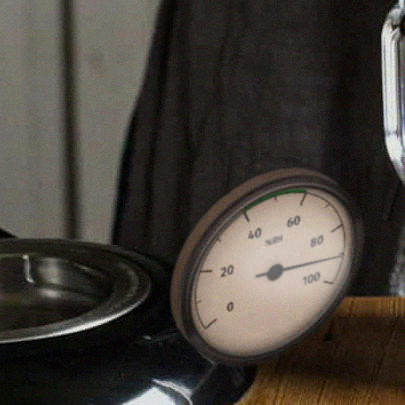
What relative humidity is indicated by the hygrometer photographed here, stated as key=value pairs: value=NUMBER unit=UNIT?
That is value=90 unit=%
